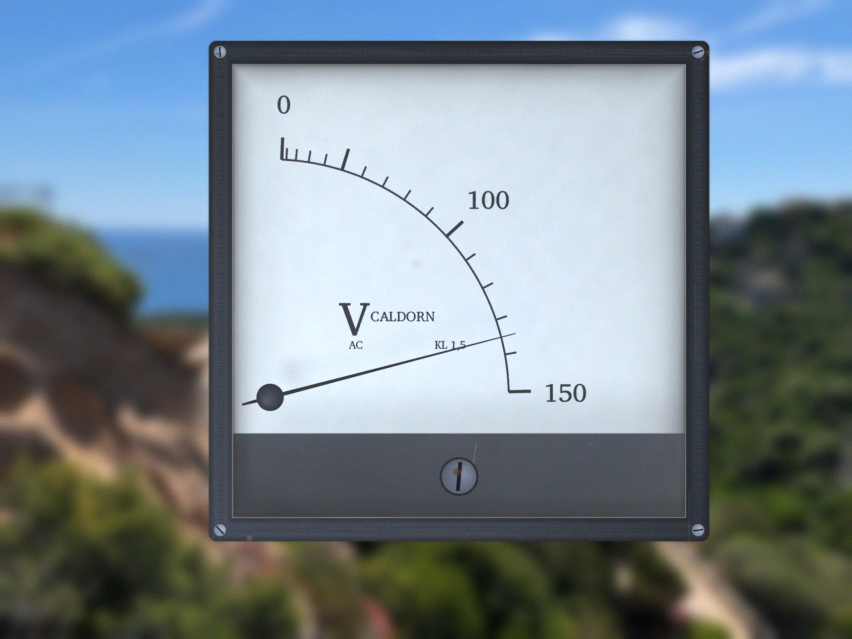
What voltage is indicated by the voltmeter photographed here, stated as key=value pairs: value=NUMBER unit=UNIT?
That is value=135 unit=V
